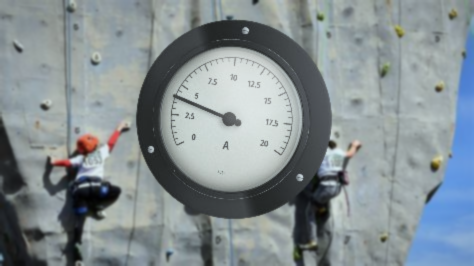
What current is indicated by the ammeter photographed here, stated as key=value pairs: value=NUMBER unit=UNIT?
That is value=4 unit=A
